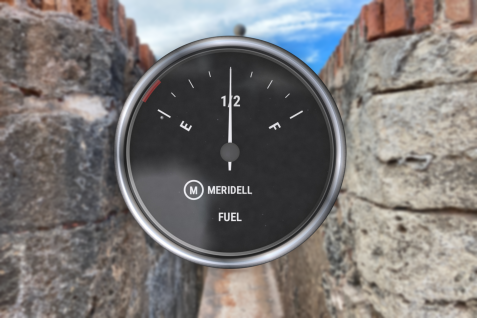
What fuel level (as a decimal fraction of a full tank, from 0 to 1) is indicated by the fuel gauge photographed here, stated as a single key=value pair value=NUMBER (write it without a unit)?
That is value=0.5
